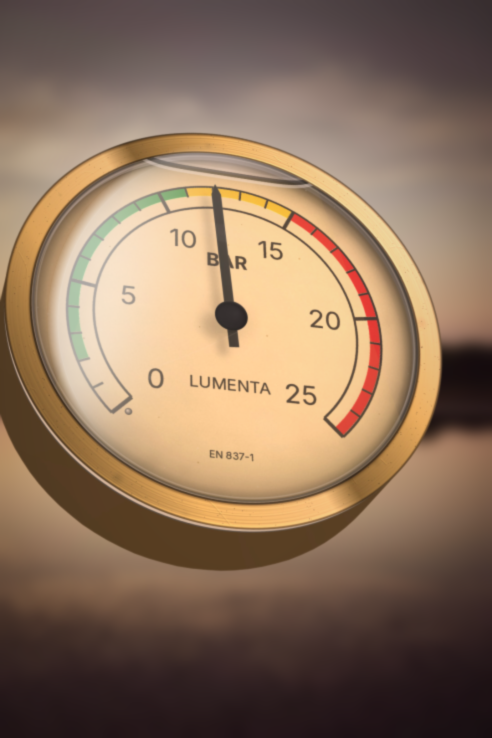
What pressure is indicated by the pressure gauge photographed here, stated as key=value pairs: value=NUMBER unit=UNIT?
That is value=12 unit=bar
